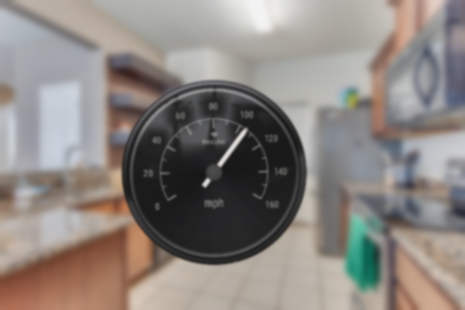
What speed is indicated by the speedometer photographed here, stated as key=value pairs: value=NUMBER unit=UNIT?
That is value=105 unit=mph
